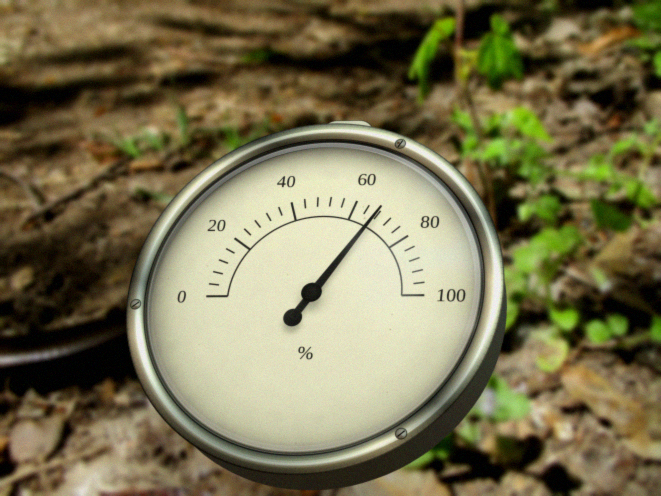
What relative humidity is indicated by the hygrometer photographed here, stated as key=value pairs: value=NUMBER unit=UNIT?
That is value=68 unit=%
